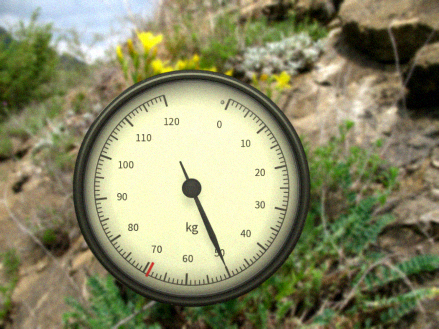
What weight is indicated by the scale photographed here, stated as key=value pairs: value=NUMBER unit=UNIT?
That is value=50 unit=kg
